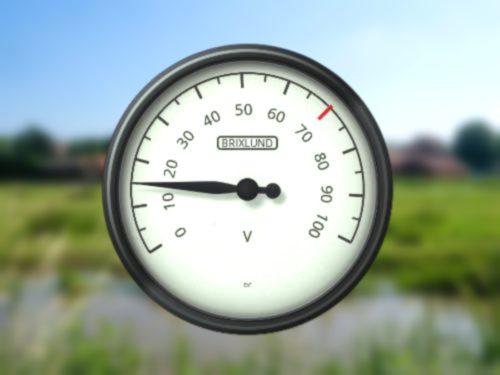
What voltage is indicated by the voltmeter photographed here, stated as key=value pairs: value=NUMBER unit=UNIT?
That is value=15 unit=V
